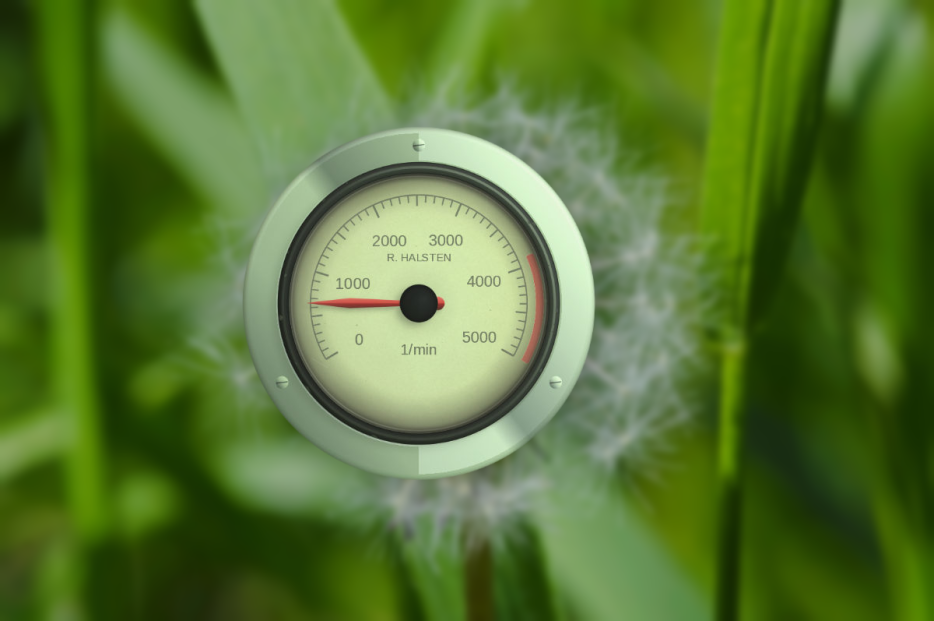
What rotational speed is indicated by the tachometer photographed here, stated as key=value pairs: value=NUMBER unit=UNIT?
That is value=650 unit=rpm
